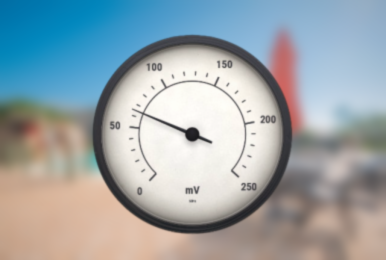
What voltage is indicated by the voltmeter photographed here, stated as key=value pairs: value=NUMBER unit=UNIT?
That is value=65 unit=mV
